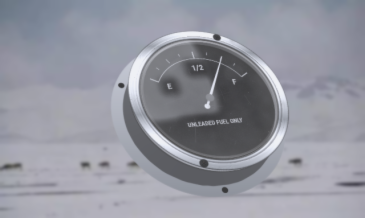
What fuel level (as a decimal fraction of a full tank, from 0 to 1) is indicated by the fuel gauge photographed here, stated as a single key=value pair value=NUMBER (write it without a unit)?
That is value=0.75
